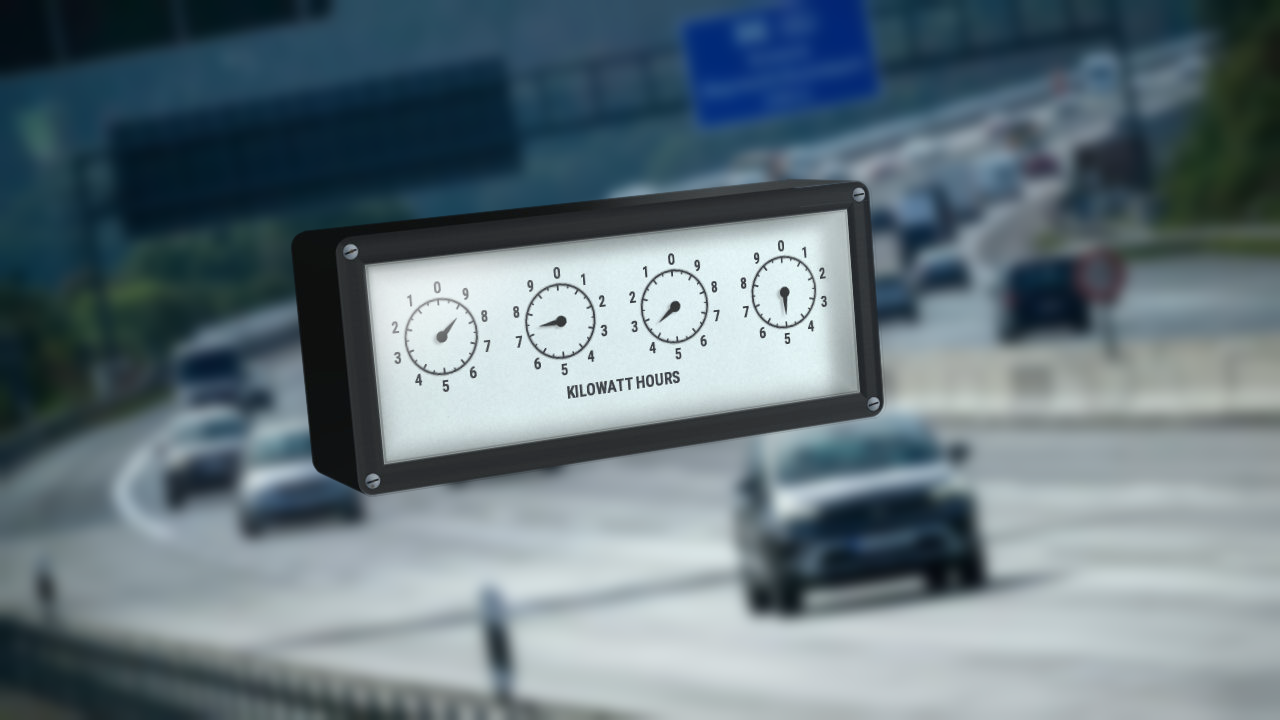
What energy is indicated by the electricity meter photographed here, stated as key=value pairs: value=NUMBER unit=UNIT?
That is value=8735 unit=kWh
